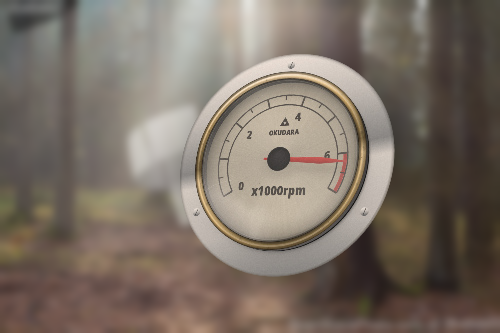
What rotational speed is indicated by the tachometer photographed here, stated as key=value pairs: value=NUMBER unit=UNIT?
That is value=6250 unit=rpm
